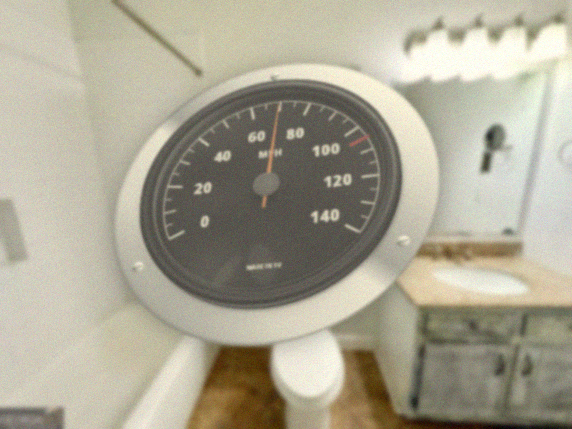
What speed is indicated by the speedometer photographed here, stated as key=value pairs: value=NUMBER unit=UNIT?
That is value=70 unit=mph
